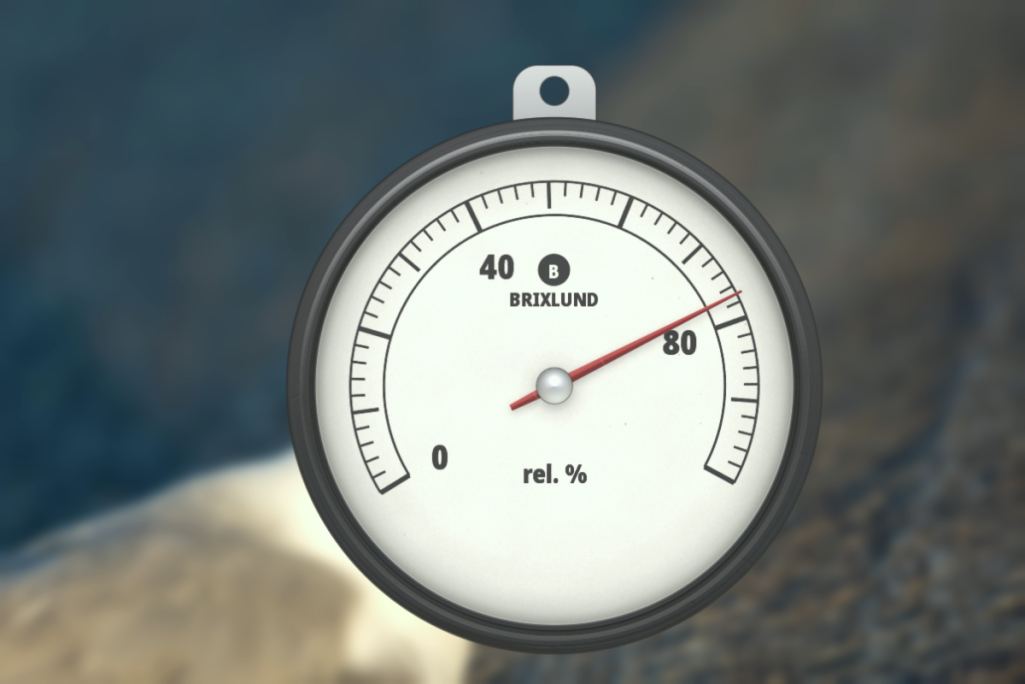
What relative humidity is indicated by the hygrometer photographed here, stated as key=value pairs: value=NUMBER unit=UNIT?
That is value=77 unit=%
